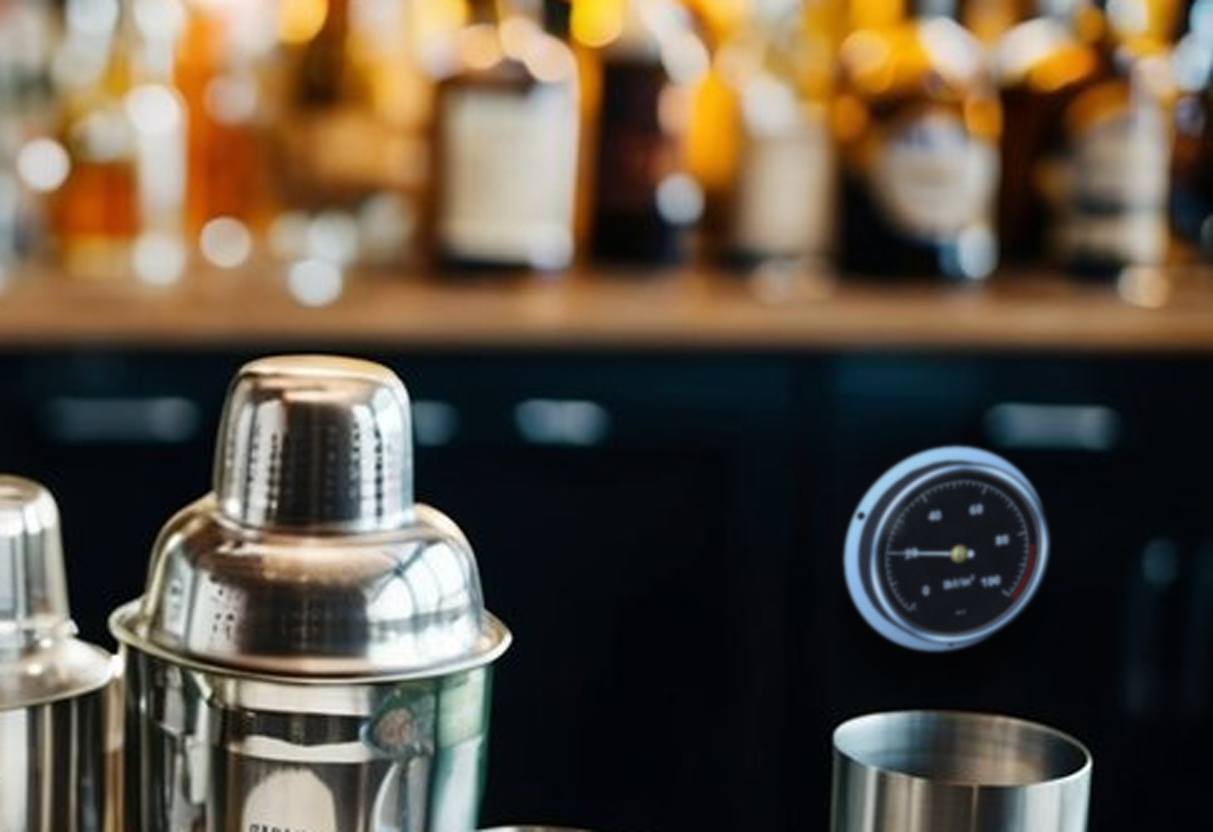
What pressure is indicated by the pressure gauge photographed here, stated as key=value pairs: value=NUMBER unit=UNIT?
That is value=20 unit=psi
